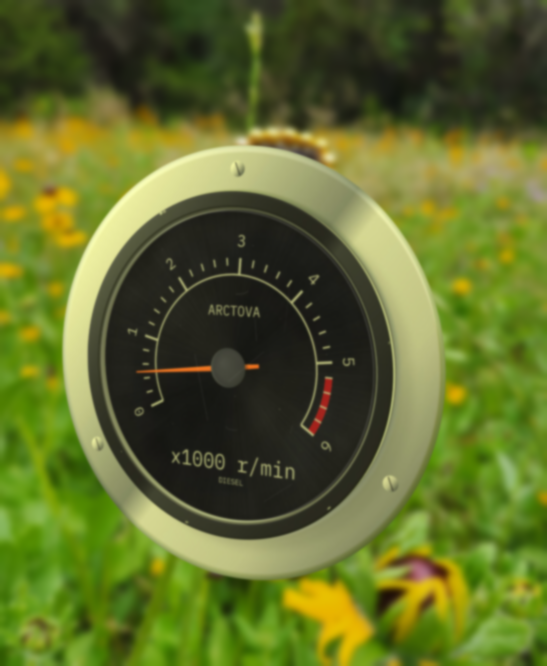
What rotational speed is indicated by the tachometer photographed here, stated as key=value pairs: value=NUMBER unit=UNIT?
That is value=500 unit=rpm
